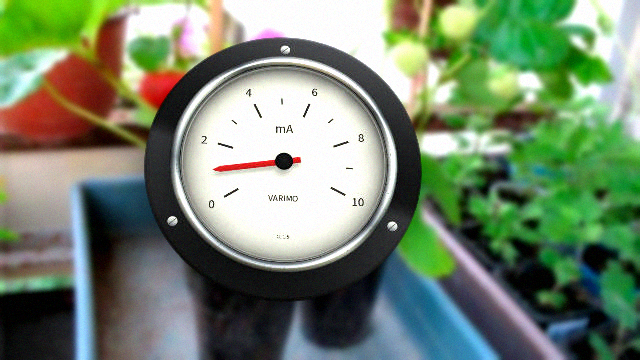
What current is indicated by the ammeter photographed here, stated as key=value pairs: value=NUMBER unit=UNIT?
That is value=1 unit=mA
